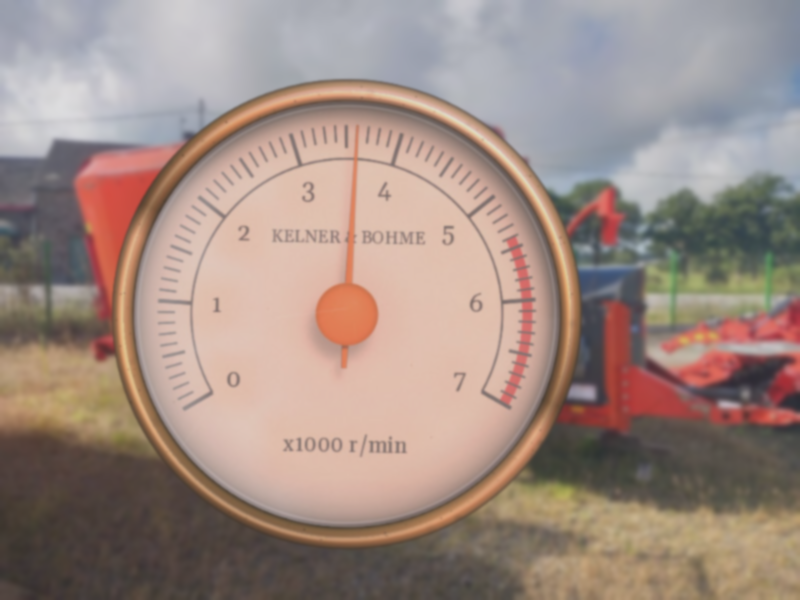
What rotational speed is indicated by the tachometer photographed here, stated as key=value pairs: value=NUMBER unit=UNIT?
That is value=3600 unit=rpm
